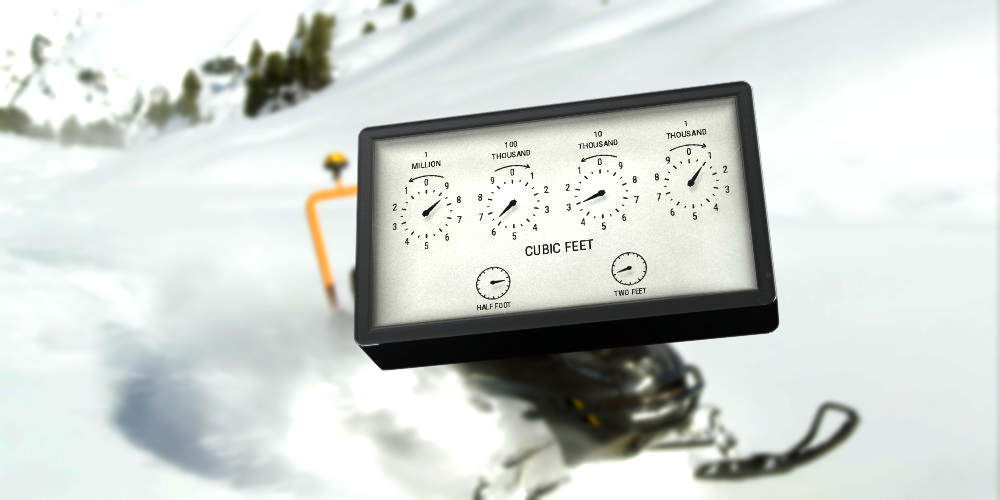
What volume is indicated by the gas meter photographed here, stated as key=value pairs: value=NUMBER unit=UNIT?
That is value=863100 unit=ft³
